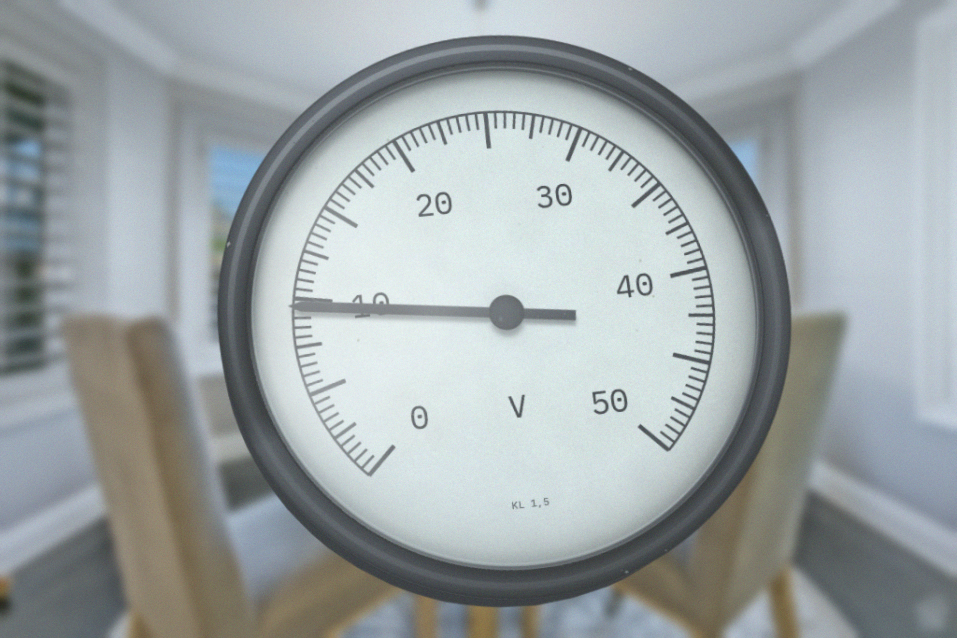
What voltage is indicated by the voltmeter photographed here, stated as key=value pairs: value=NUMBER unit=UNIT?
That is value=9.5 unit=V
